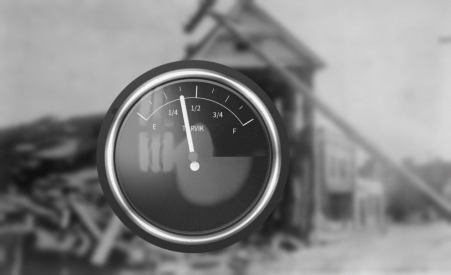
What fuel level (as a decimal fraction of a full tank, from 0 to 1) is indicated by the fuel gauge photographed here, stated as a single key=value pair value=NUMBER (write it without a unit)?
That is value=0.375
